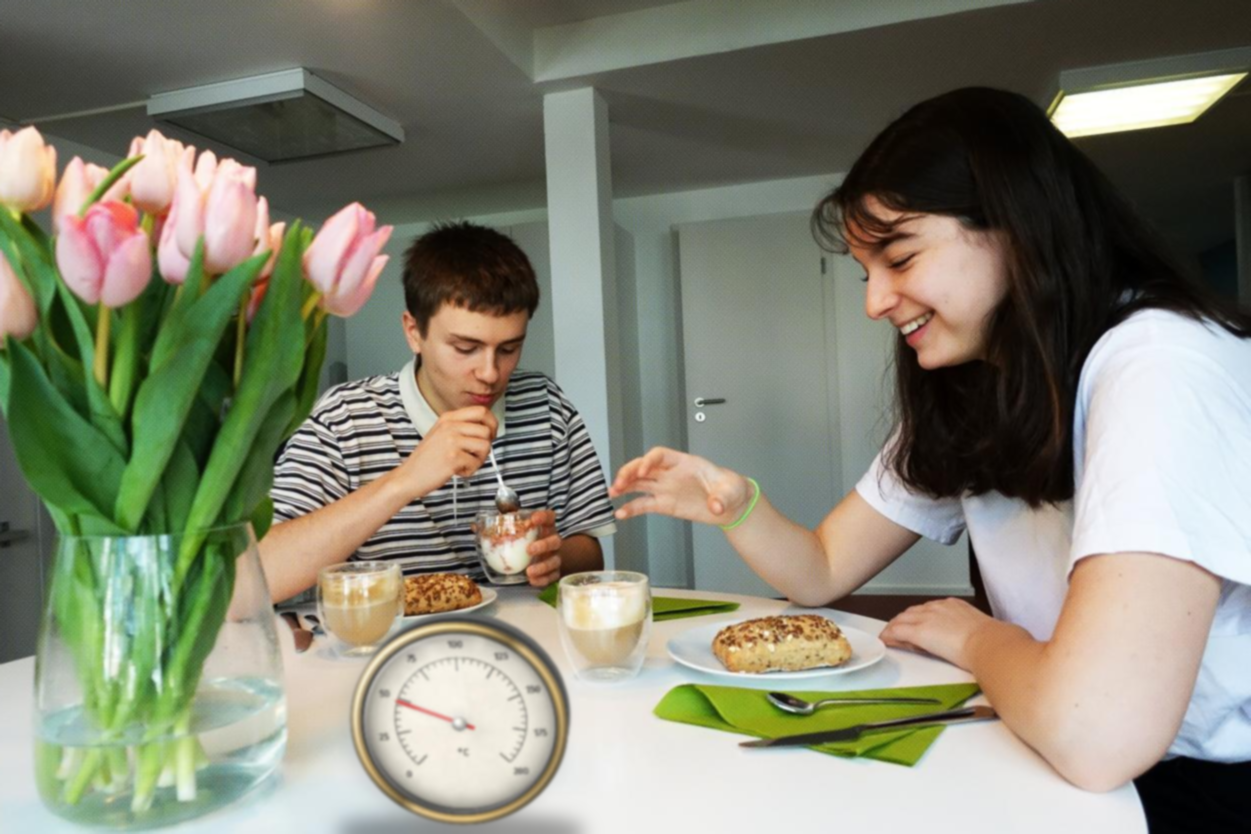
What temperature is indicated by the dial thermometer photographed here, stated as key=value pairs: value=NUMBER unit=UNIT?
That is value=50 unit=°C
